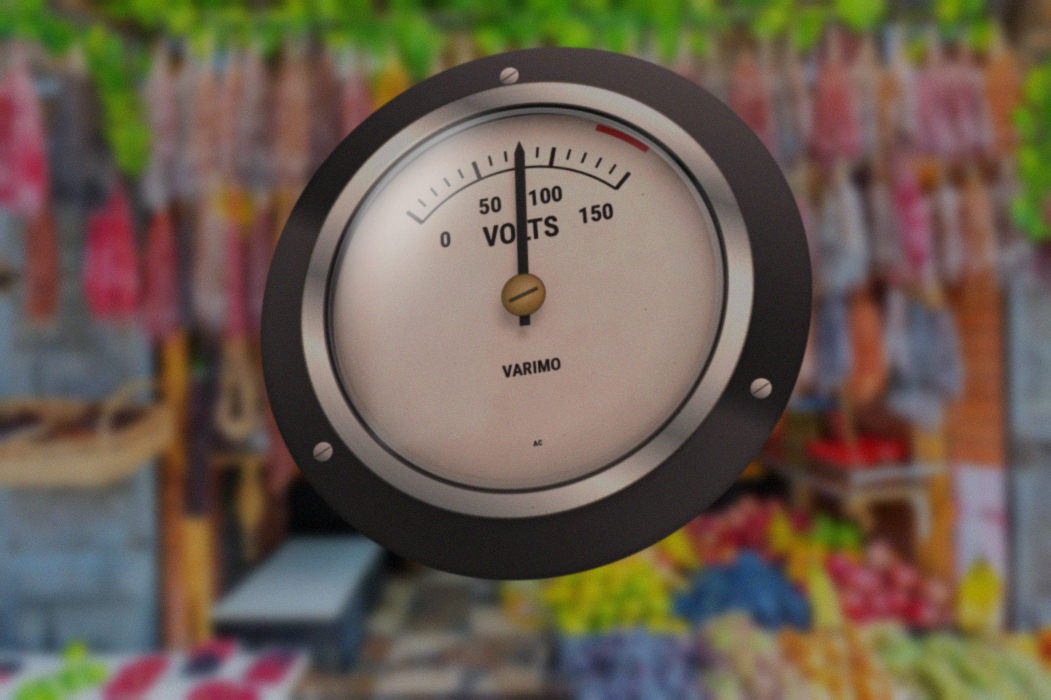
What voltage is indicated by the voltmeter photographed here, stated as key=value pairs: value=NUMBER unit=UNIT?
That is value=80 unit=V
